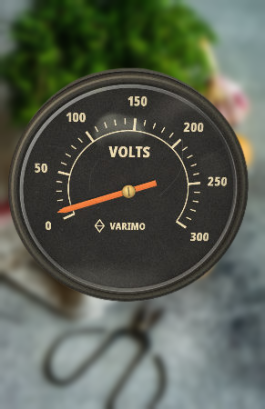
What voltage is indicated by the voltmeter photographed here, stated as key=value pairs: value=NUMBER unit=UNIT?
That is value=10 unit=V
